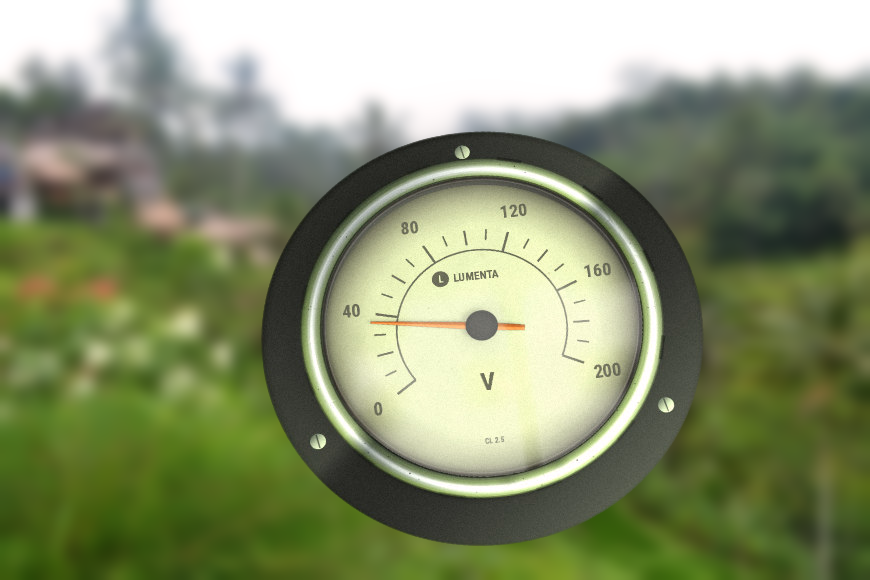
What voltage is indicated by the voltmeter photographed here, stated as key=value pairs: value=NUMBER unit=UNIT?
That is value=35 unit=V
